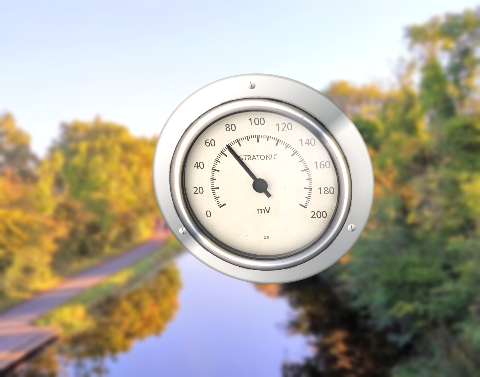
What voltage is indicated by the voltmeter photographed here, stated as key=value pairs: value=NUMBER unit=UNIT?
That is value=70 unit=mV
